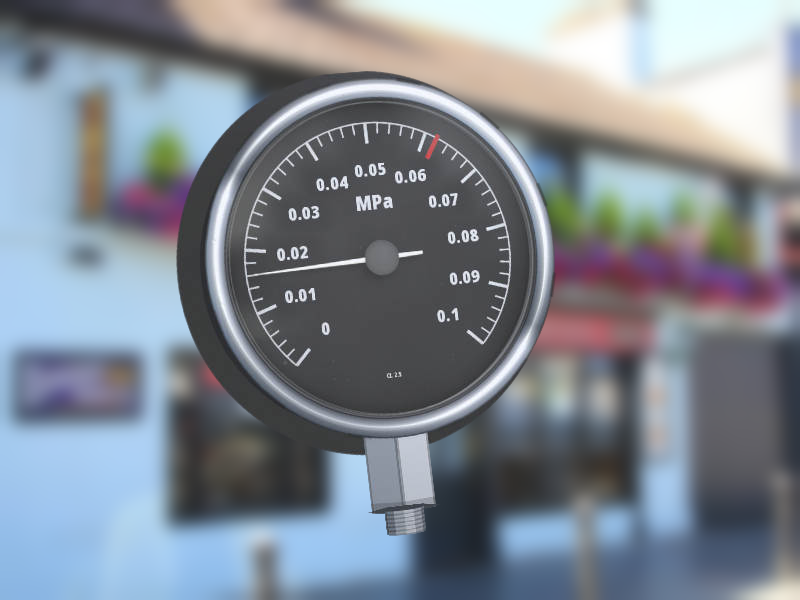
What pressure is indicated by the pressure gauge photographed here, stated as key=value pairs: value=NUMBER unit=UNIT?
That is value=0.016 unit=MPa
